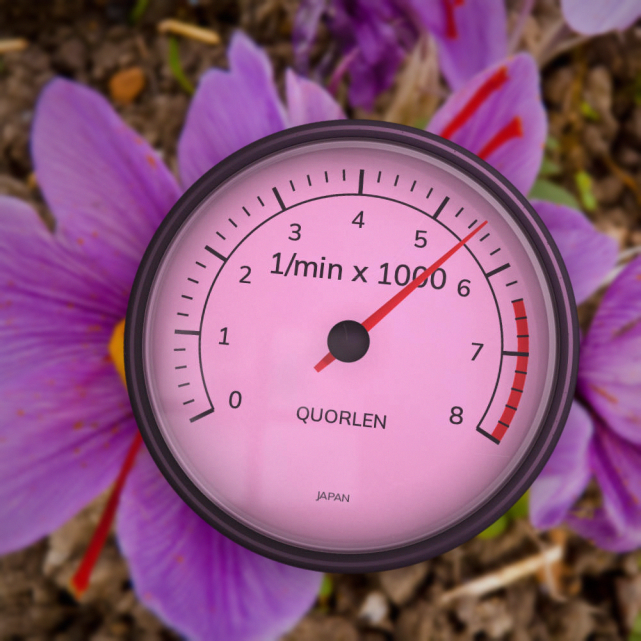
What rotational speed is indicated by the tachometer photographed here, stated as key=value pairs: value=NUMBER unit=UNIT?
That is value=5500 unit=rpm
